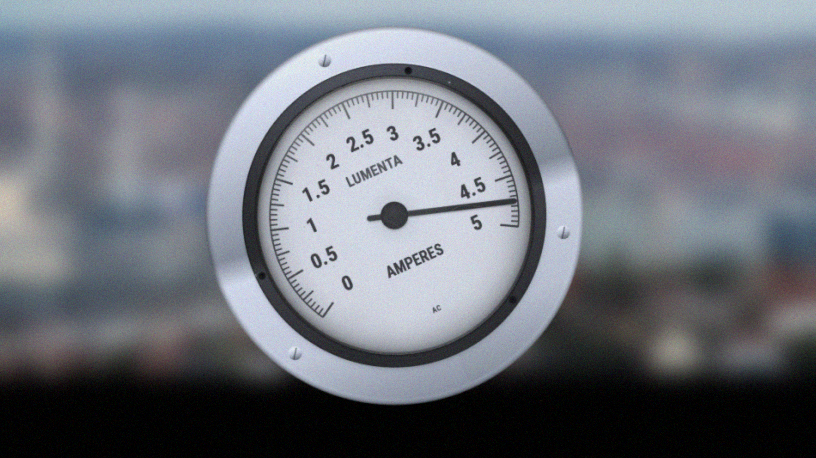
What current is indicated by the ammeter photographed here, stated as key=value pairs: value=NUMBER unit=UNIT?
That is value=4.75 unit=A
